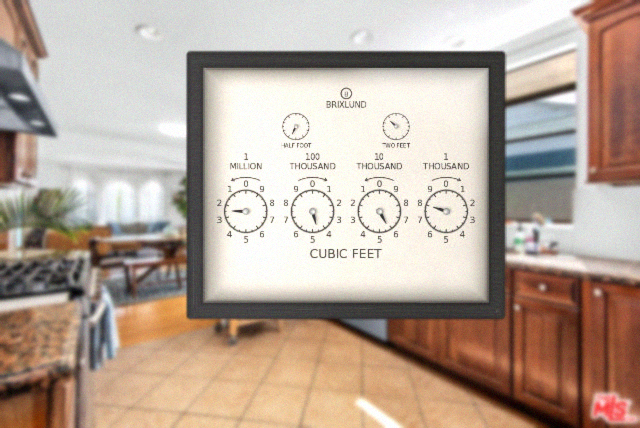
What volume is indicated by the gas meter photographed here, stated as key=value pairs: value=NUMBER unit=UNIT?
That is value=245800 unit=ft³
